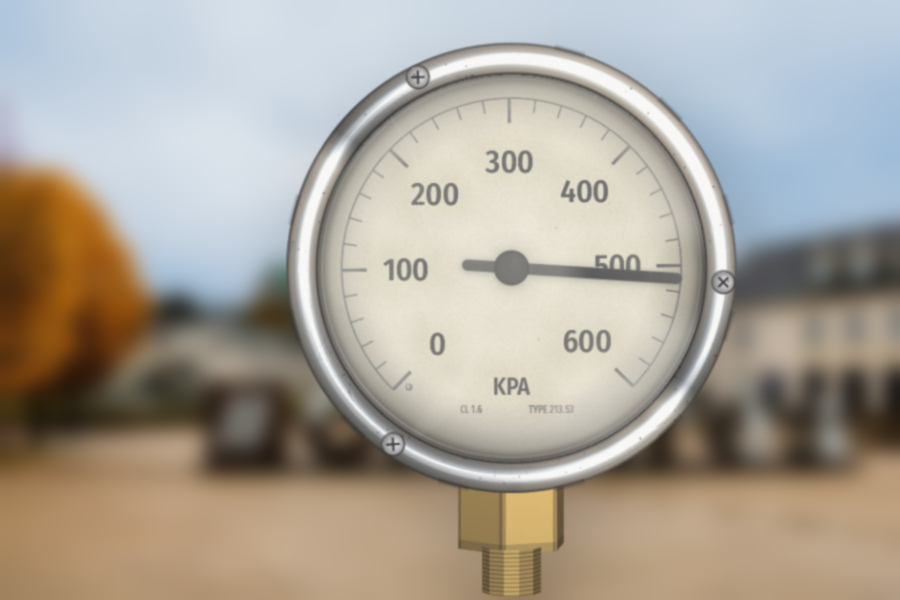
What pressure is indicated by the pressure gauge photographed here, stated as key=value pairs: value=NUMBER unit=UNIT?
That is value=510 unit=kPa
